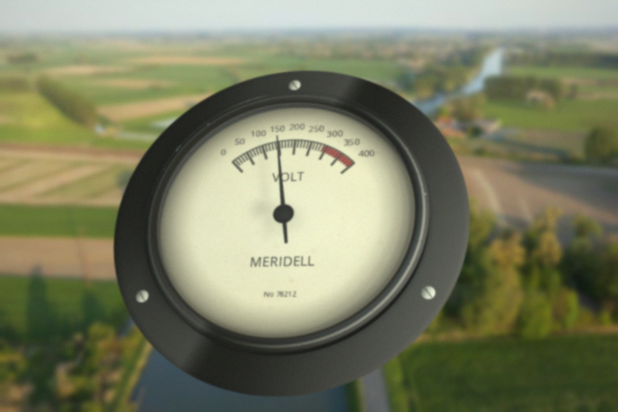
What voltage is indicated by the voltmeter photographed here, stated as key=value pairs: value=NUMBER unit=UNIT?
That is value=150 unit=V
